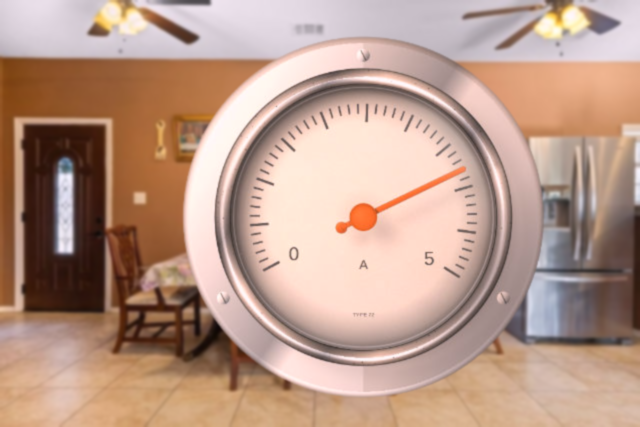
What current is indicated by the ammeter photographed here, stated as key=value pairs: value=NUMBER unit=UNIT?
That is value=3.8 unit=A
